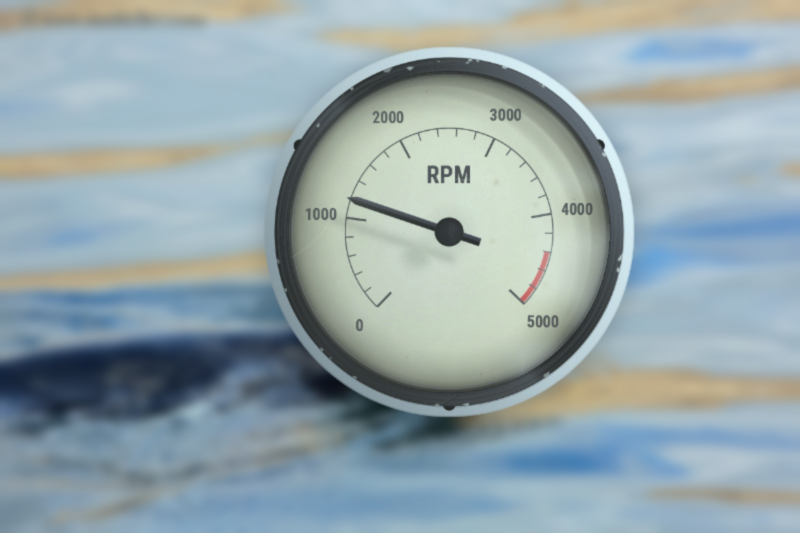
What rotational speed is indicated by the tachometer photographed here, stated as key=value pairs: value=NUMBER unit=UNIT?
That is value=1200 unit=rpm
